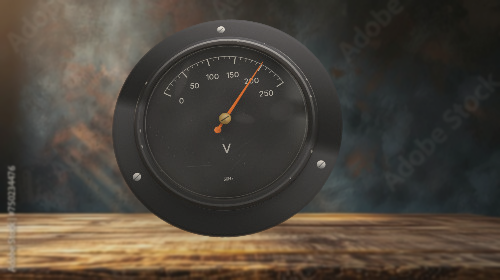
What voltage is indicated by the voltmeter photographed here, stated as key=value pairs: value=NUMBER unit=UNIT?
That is value=200 unit=V
